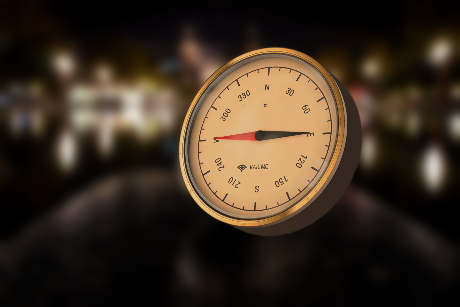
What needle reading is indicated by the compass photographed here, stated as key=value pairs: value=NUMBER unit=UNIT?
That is value=270 unit=°
